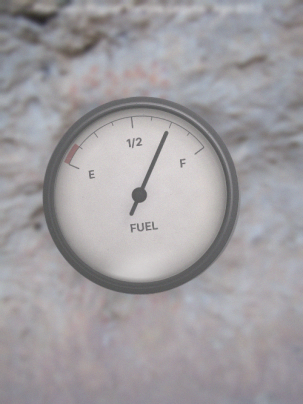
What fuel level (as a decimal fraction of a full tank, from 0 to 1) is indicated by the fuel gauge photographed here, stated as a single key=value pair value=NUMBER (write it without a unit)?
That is value=0.75
